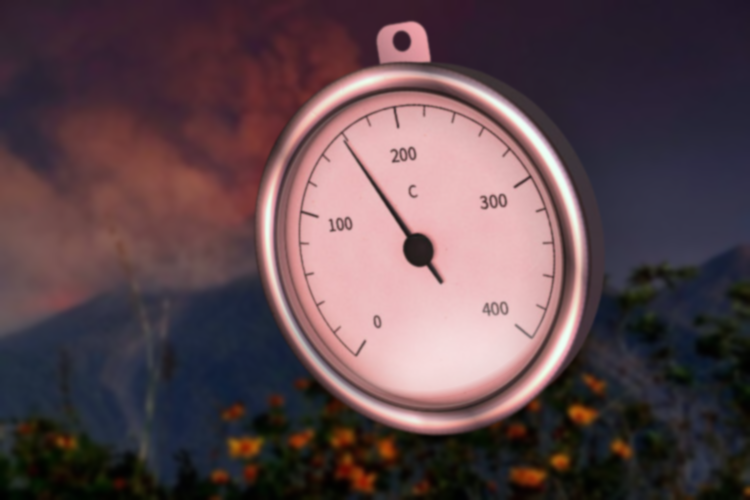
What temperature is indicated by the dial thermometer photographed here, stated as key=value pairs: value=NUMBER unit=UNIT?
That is value=160 unit=°C
